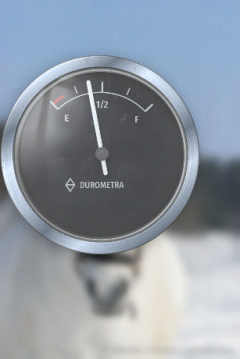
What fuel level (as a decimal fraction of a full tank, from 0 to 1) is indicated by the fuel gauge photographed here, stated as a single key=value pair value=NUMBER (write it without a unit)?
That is value=0.375
